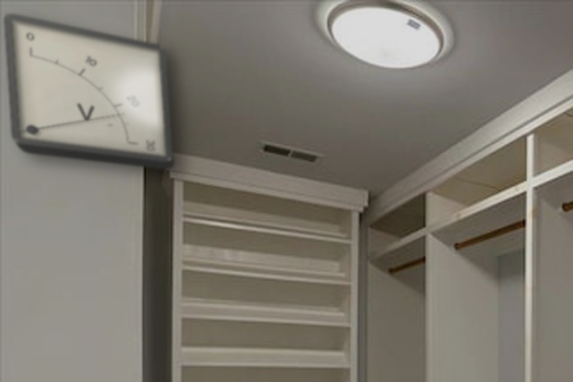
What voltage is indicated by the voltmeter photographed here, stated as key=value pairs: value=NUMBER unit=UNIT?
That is value=22.5 unit=V
